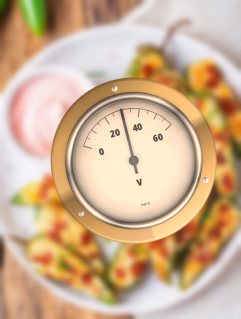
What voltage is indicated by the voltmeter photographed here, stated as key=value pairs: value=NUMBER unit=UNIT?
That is value=30 unit=V
